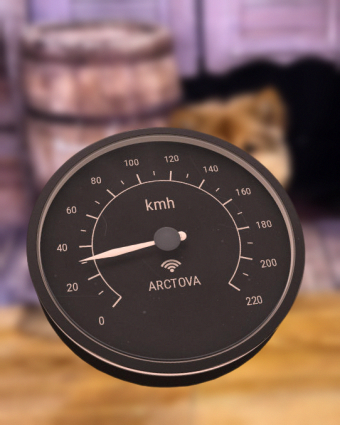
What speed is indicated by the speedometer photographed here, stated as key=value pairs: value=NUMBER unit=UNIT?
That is value=30 unit=km/h
